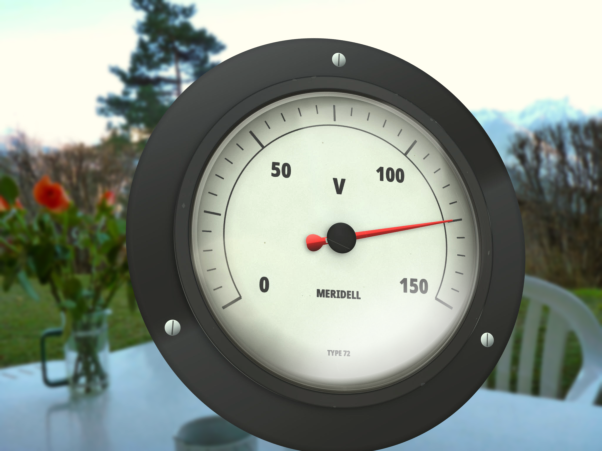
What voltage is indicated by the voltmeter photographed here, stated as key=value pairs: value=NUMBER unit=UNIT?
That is value=125 unit=V
